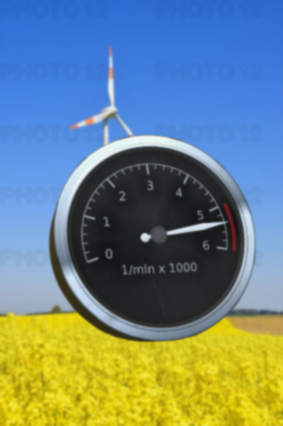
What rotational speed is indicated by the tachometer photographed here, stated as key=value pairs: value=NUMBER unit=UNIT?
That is value=5400 unit=rpm
